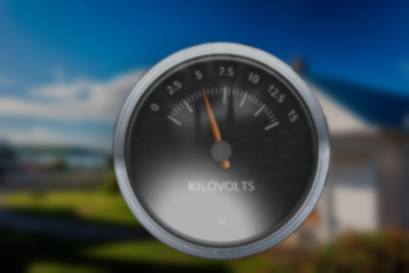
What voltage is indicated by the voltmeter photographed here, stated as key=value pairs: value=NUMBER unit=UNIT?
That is value=5 unit=kV
